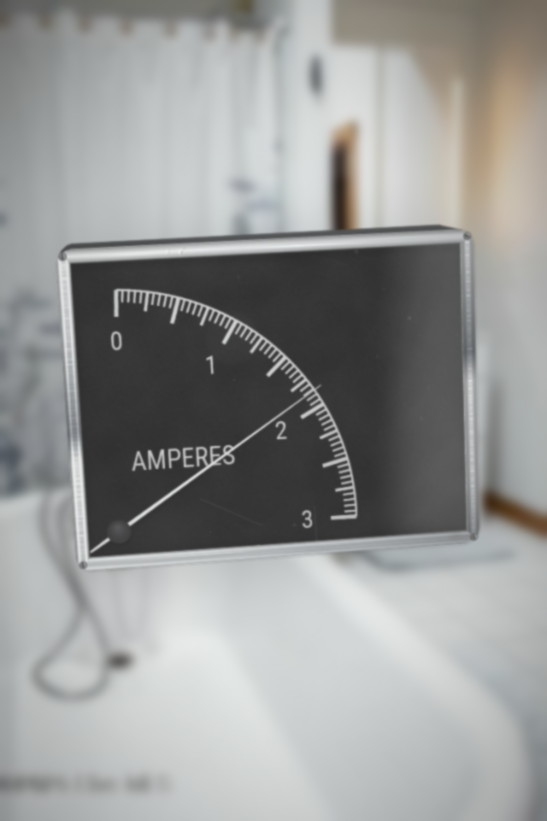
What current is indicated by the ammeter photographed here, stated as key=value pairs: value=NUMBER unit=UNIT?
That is value=1.85 unit=A
